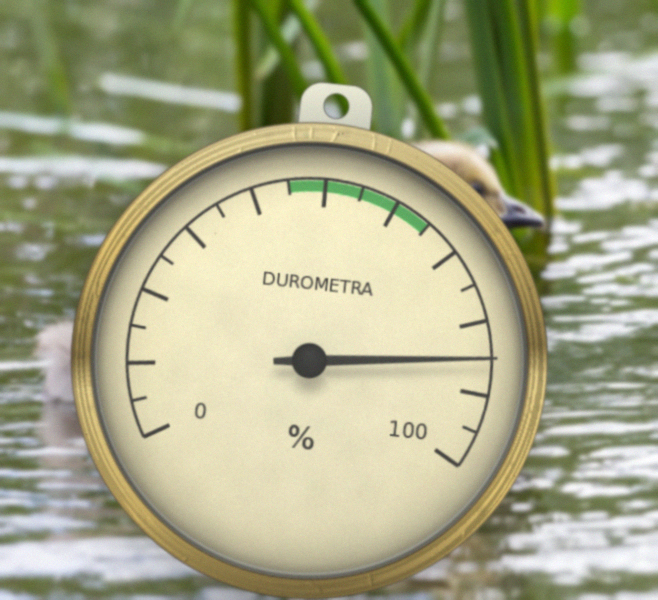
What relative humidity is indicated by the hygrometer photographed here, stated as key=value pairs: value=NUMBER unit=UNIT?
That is value=85 unit=%
